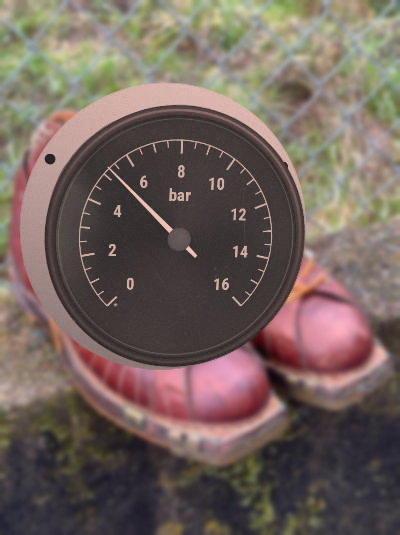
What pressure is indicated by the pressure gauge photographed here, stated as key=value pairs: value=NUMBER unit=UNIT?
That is value=5.25 unit=bar
